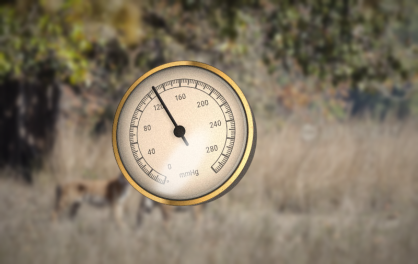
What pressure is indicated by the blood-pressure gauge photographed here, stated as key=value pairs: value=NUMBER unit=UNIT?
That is value=130 unit=mmHg
